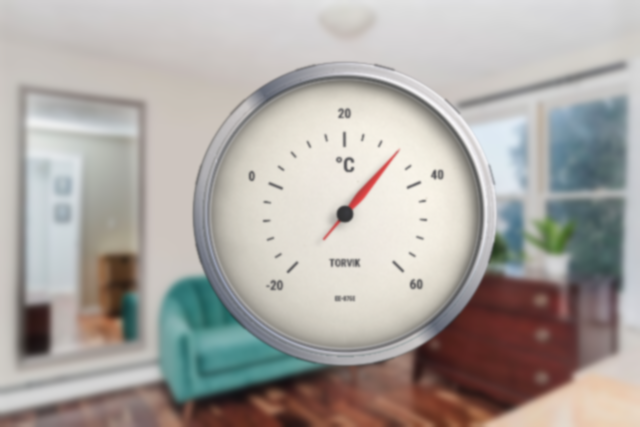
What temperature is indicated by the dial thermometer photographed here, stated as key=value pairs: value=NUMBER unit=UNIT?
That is value=32 unit=°C
